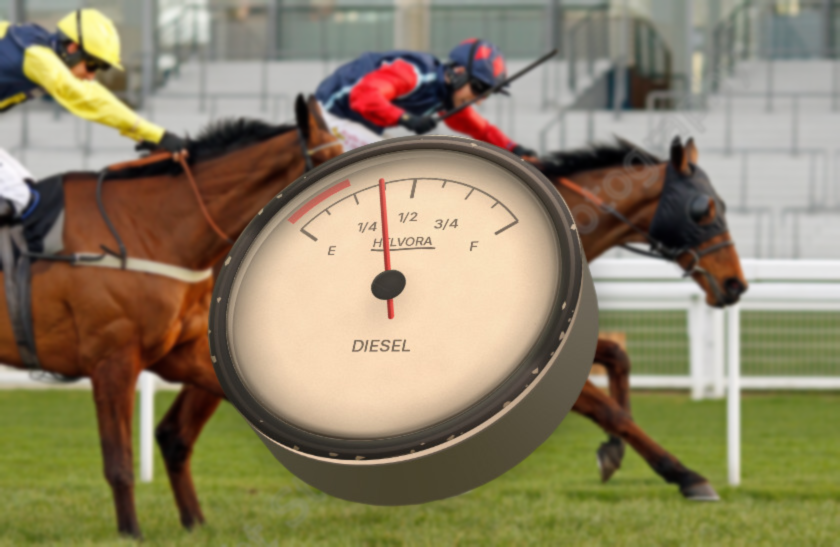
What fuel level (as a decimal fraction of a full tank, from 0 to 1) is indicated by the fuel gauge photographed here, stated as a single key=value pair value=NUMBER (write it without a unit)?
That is value=0.375
